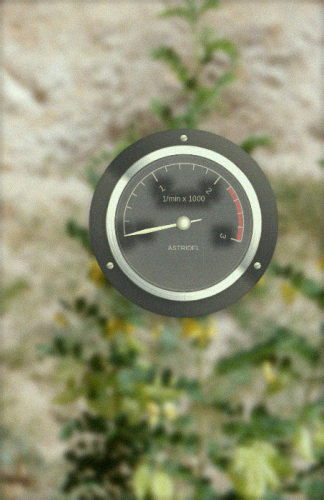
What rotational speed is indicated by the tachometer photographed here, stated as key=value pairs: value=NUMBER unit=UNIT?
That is value=0 unit=rpm
